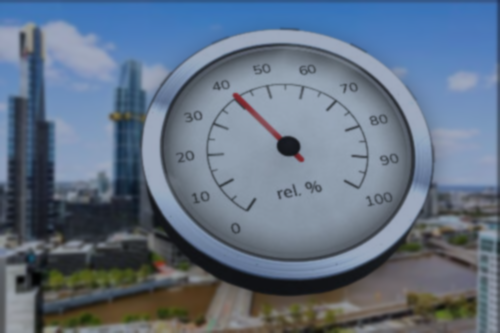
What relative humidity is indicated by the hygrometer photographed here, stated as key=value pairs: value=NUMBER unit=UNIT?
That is value=40 unit=%
